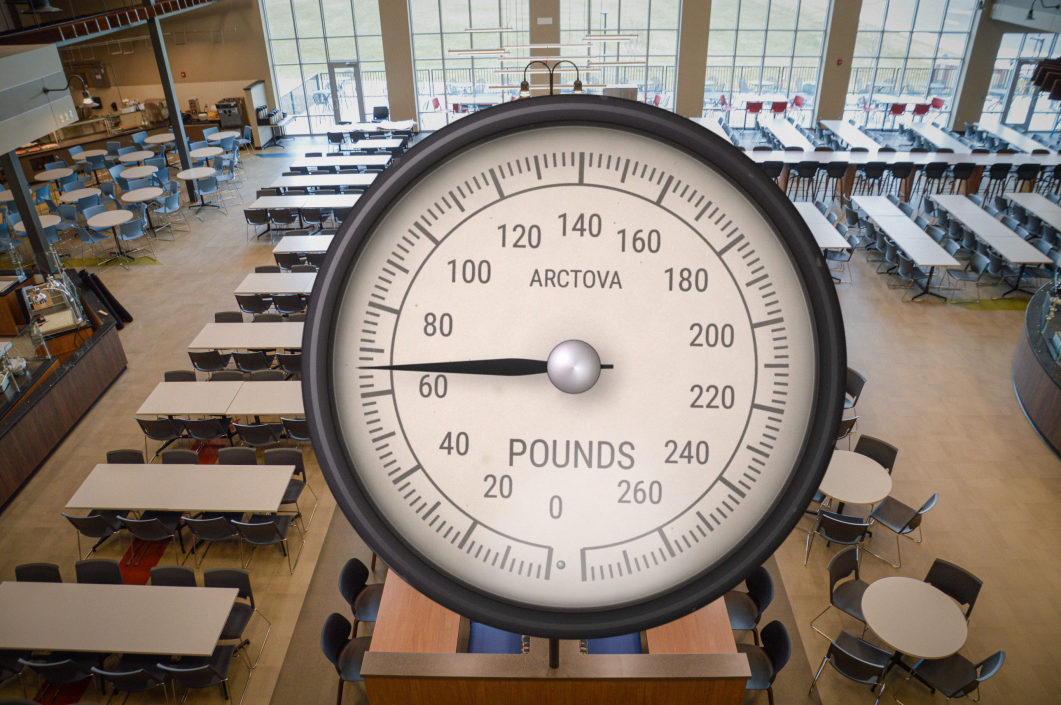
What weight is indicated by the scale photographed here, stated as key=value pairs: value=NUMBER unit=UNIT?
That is value=66 unit=lb
